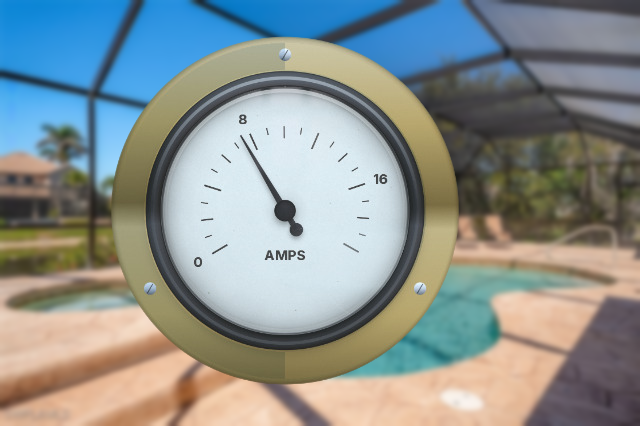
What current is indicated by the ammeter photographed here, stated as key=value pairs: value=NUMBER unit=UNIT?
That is value=7.5 unit=A
